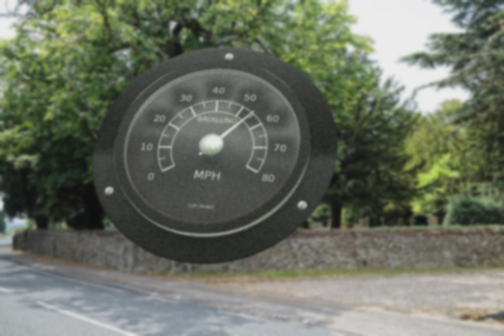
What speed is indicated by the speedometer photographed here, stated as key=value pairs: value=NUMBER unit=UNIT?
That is value=55 unit=mph
